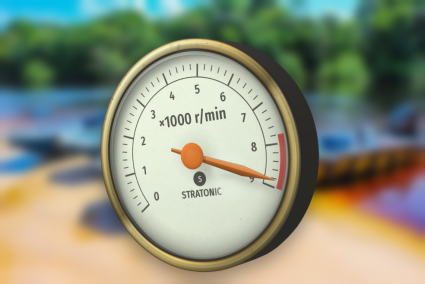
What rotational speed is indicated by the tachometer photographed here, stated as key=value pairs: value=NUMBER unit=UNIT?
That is value=8800 unit=rpm
